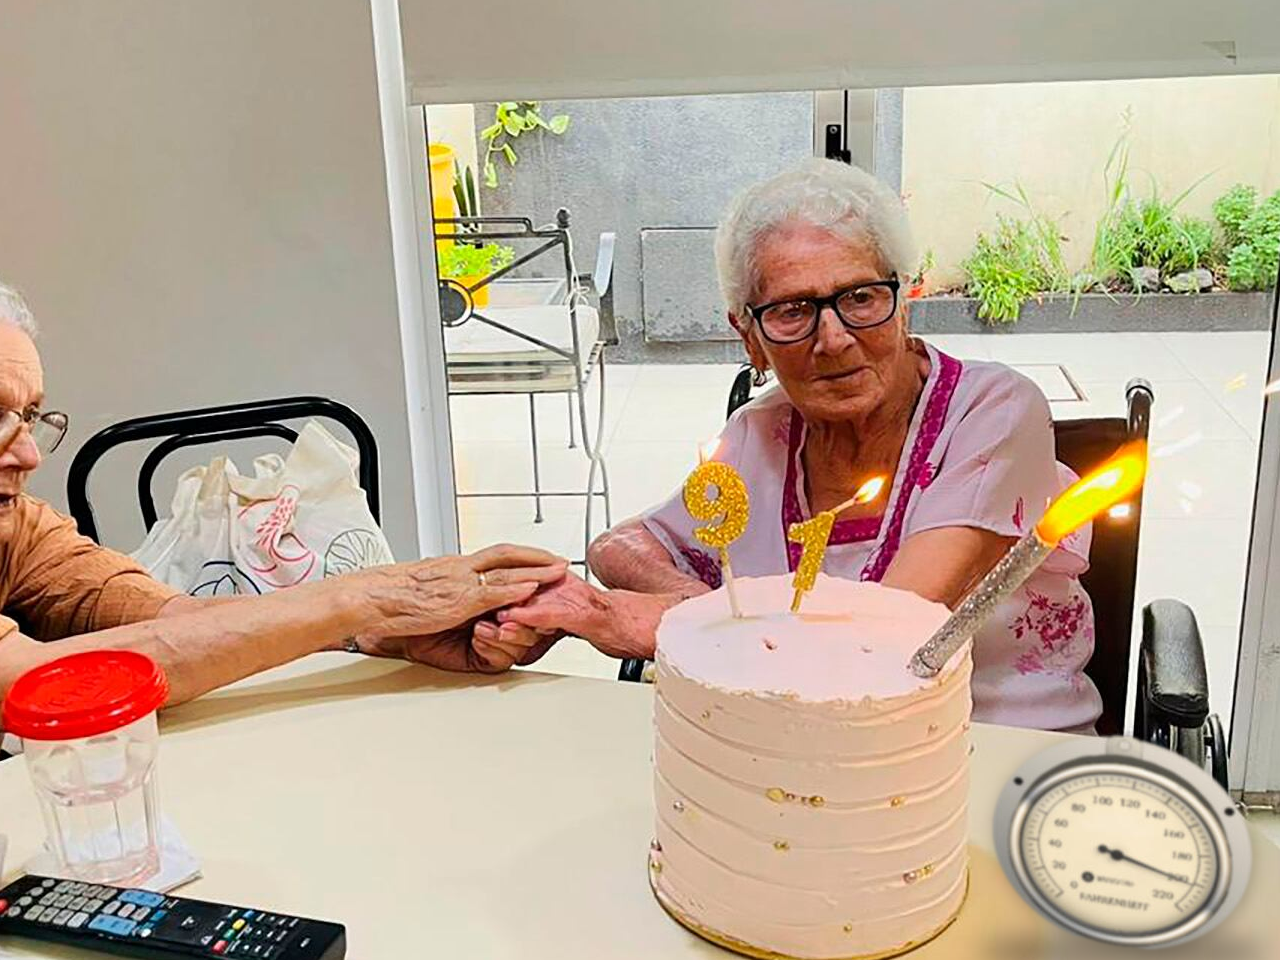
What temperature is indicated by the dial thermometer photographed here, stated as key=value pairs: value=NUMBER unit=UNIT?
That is value=200 unit=°F
